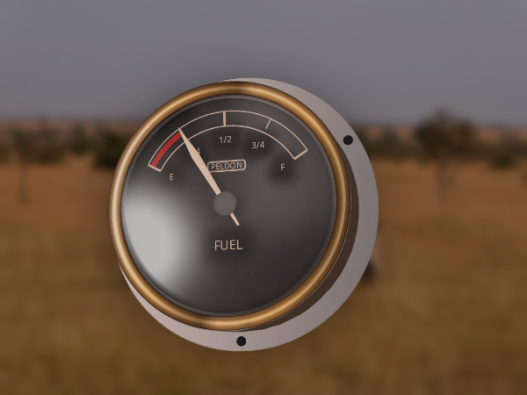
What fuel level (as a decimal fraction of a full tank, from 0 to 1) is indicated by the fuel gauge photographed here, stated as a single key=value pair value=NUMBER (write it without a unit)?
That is value=0.25
